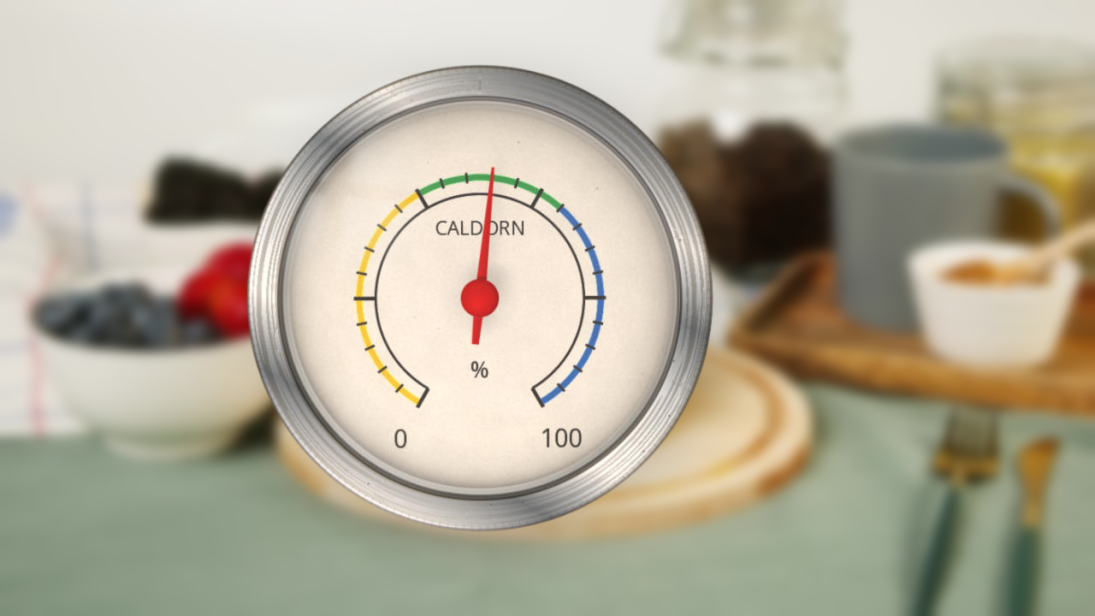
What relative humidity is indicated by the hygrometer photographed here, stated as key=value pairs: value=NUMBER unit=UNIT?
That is value=52 unit=%
